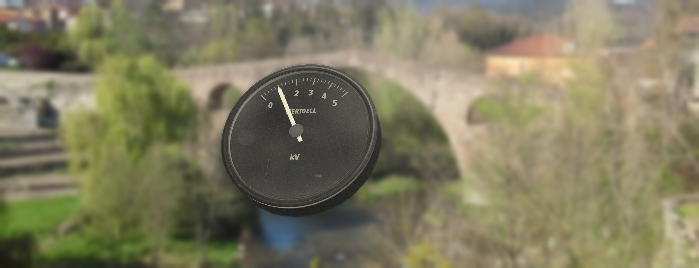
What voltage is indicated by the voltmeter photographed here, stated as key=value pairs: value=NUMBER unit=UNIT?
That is value=1 unit=kV
